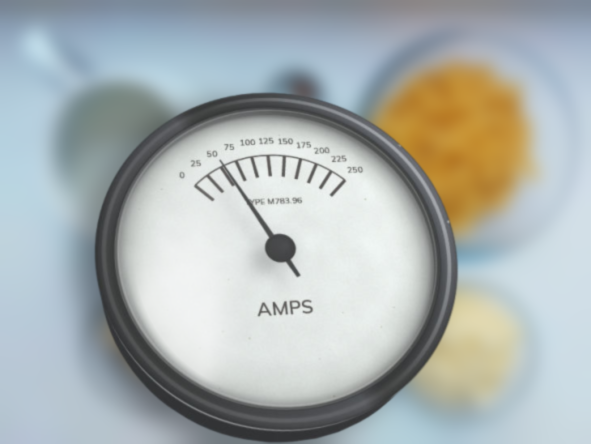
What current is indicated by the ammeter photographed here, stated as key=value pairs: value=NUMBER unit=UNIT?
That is value=50 unit=A
